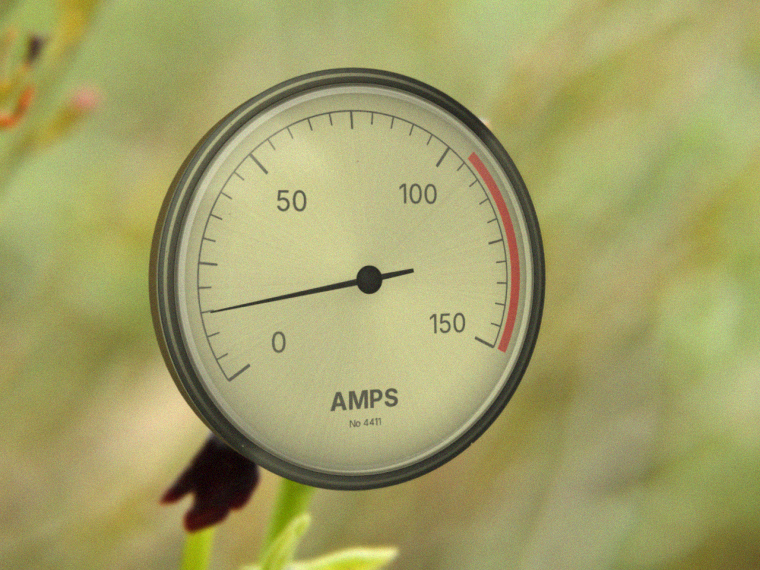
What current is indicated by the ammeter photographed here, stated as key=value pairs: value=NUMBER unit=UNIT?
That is value=15 unit=A
